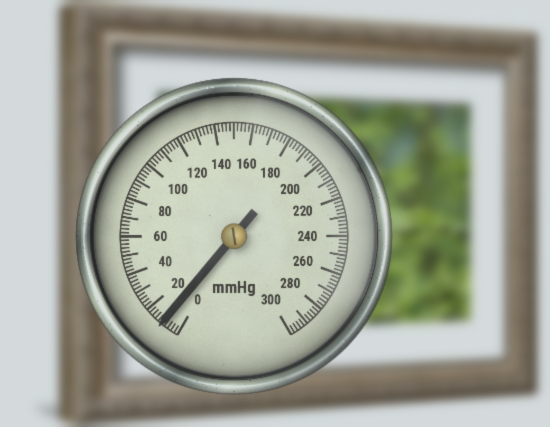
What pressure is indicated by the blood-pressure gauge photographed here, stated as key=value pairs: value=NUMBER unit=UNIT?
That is value=10 unit=mmHg
